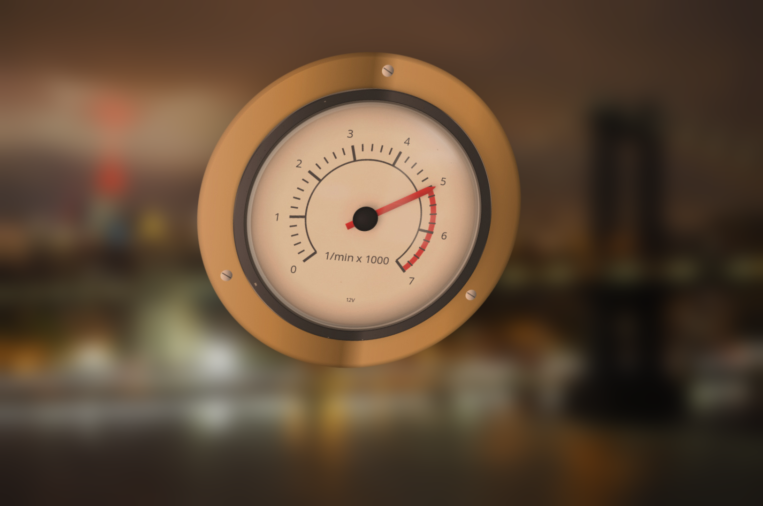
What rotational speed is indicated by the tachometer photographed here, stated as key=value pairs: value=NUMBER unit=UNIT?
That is value=5000 unit=rpm
